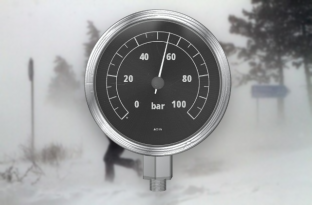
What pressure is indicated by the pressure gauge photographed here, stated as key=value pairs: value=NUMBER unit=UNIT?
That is value=55 unit=bar
